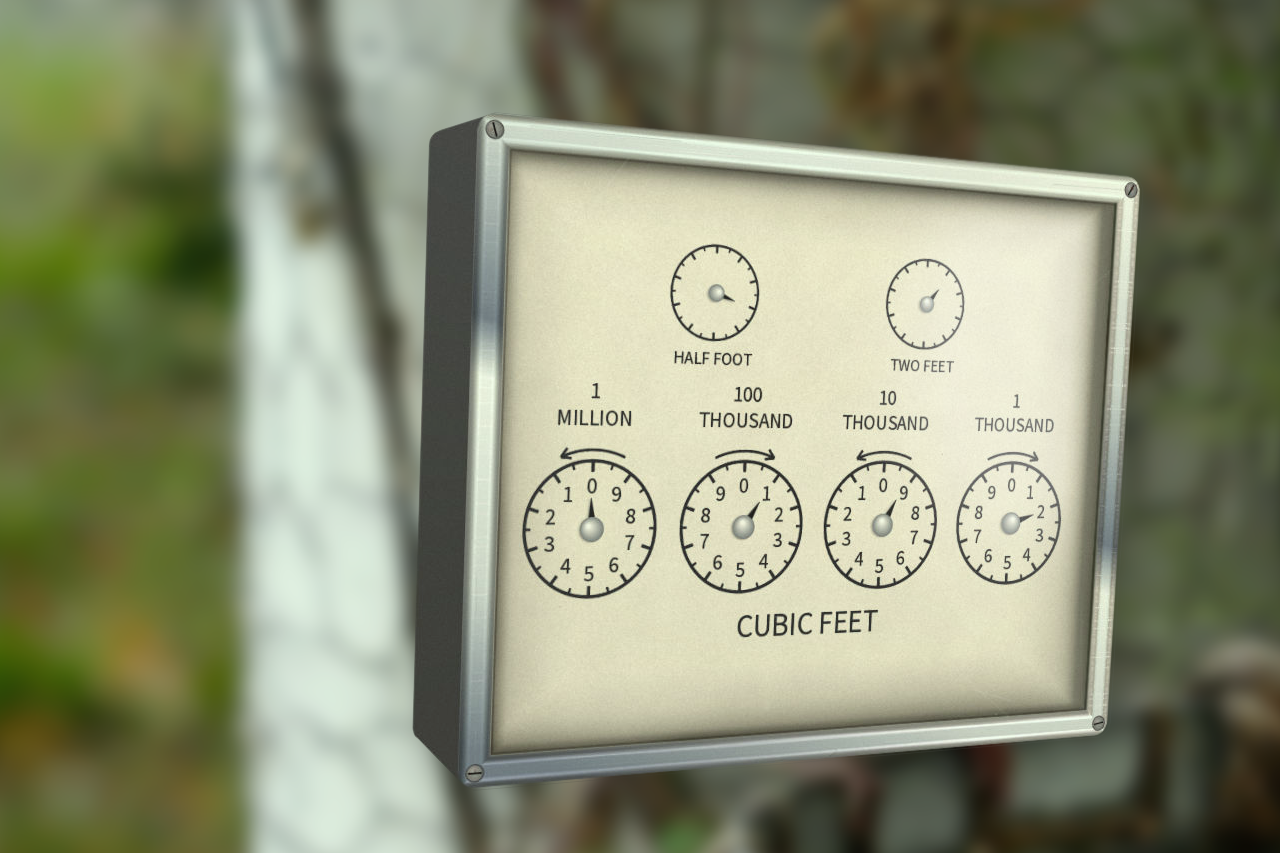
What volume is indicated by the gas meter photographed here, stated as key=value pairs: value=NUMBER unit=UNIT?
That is value=9200 unit=ft³
